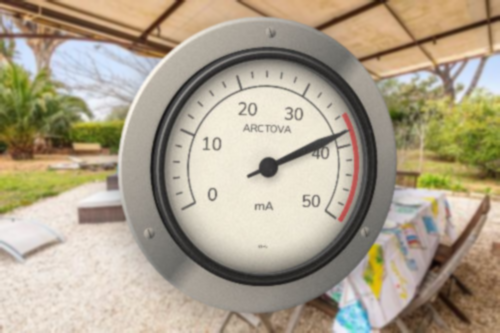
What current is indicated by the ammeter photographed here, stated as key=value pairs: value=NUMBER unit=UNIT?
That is value=38 unit=mA
